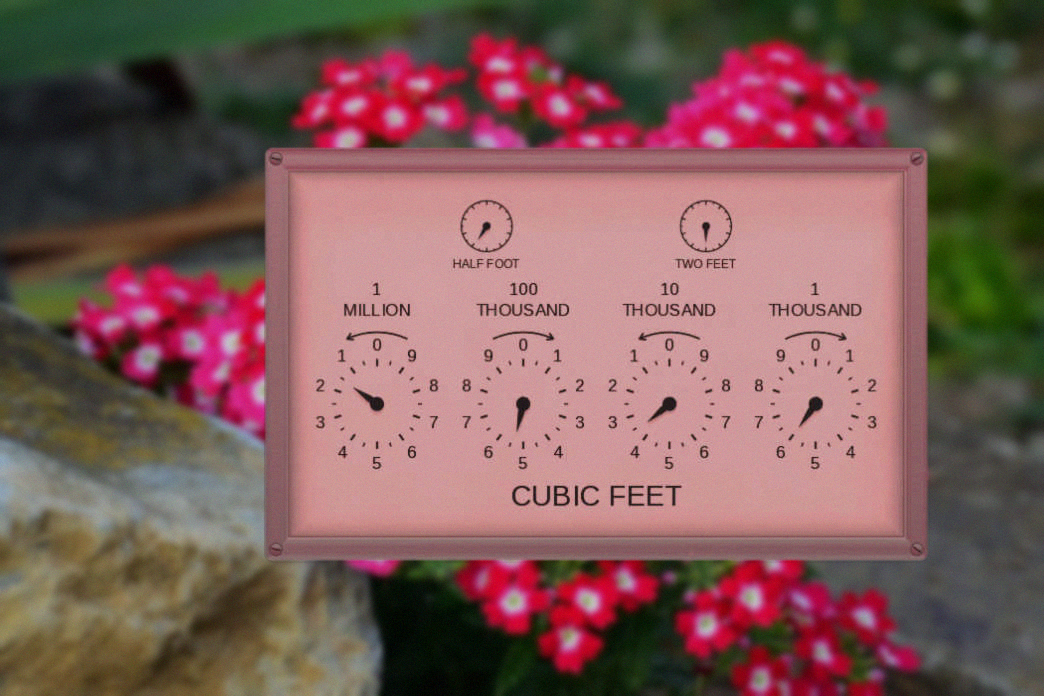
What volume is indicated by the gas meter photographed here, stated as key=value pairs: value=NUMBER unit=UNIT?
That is value=153600 unit=ft³
